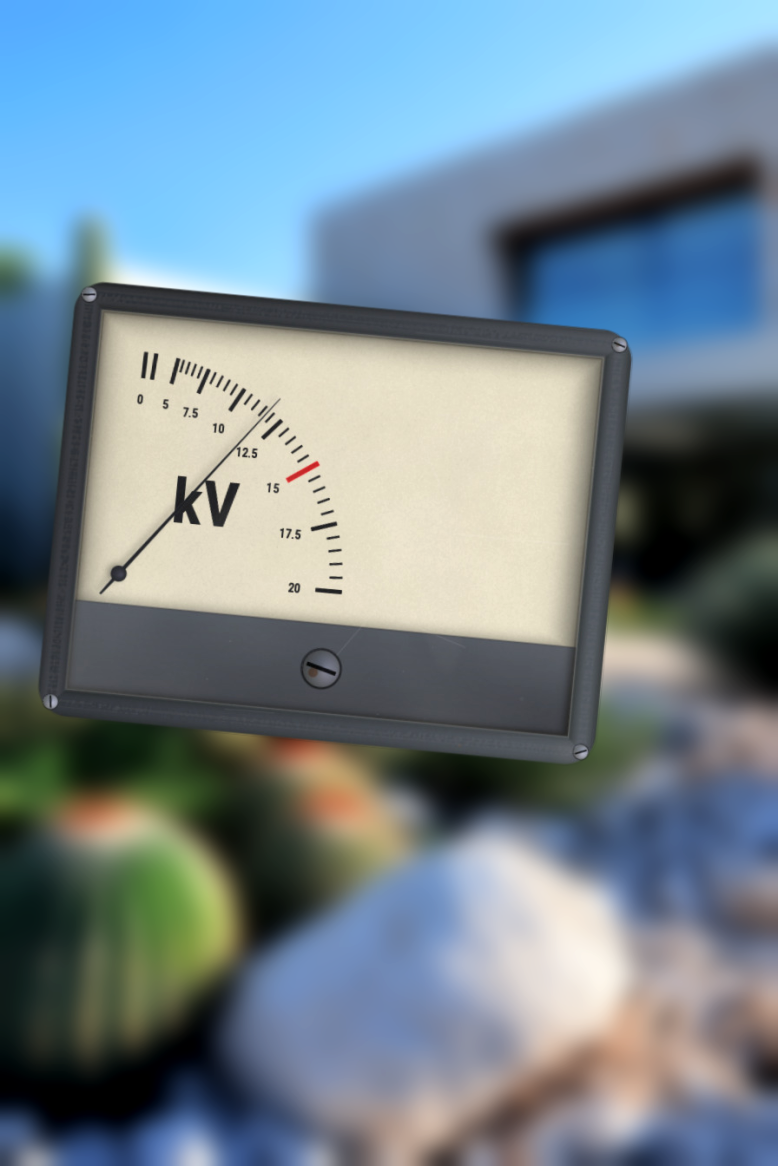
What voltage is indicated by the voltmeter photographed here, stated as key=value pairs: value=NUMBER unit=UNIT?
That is value=11.75 unit=kV
